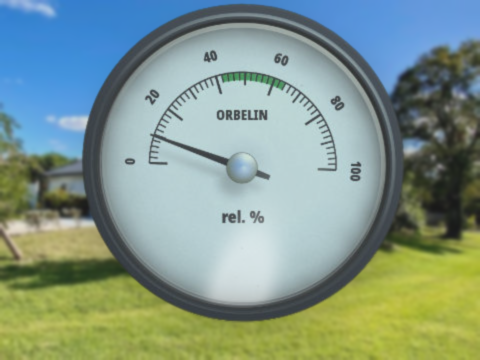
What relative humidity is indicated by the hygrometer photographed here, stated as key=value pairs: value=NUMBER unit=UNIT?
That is value=10 unit=%
